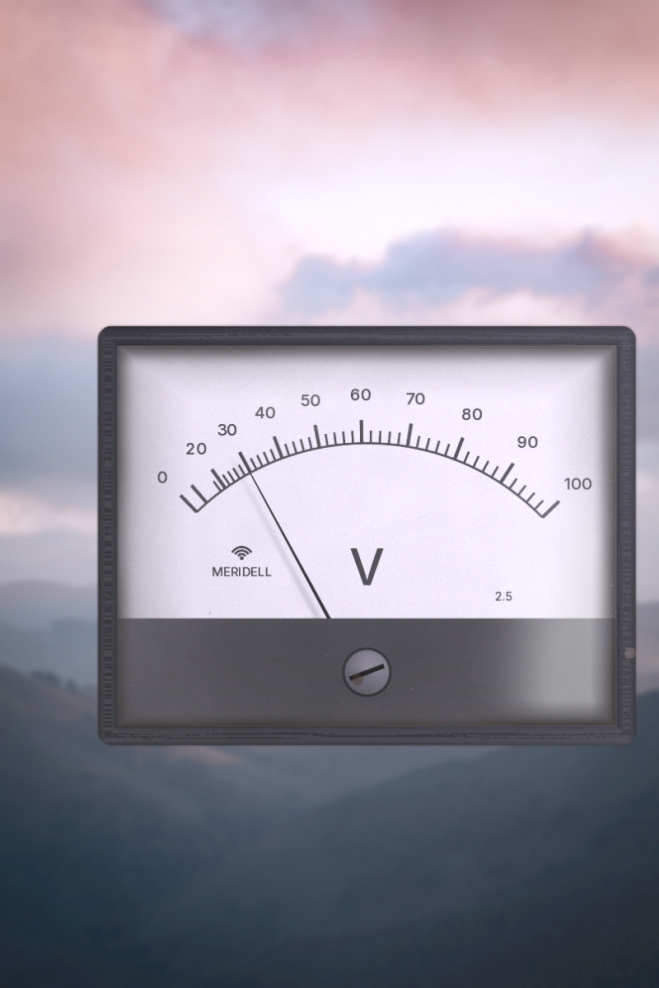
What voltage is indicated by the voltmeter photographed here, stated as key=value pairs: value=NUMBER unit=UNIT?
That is value=30 unit=V
